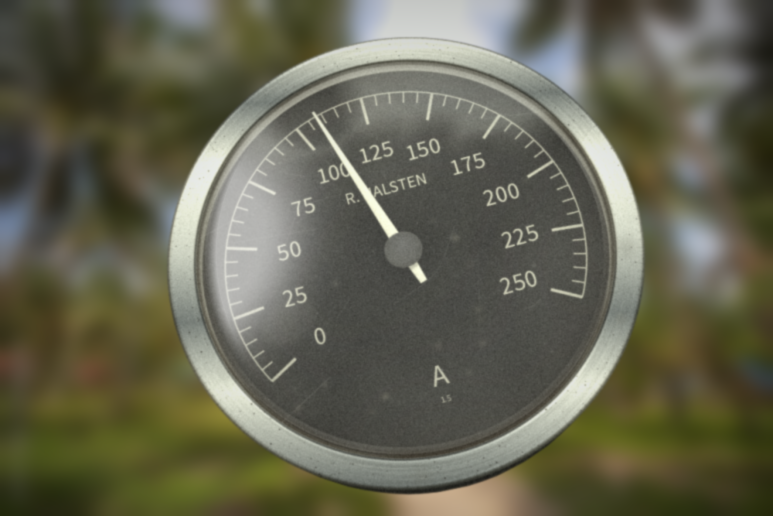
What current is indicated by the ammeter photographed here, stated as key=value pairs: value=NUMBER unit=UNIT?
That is value=107.5 unit=A
